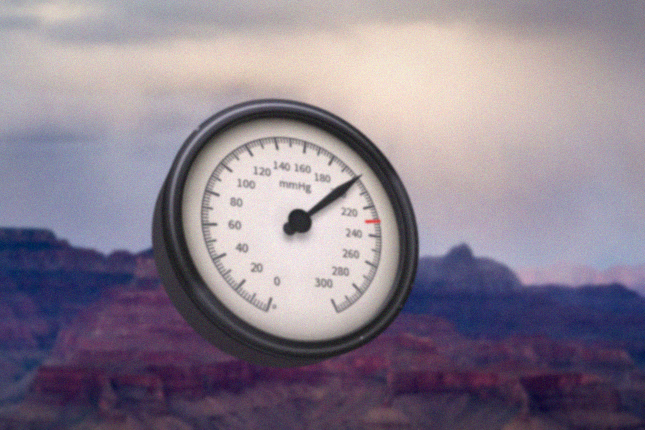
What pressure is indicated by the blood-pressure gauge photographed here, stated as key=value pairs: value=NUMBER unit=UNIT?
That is value=200 unit=mmHg
